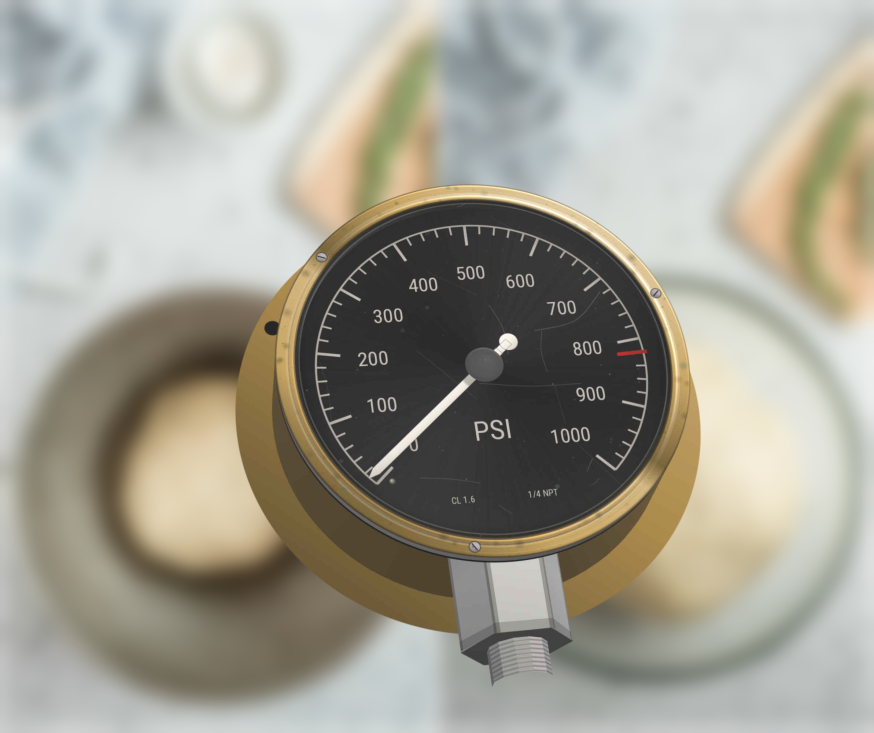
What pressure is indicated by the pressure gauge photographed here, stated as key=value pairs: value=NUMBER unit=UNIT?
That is value=10 unit=psi
